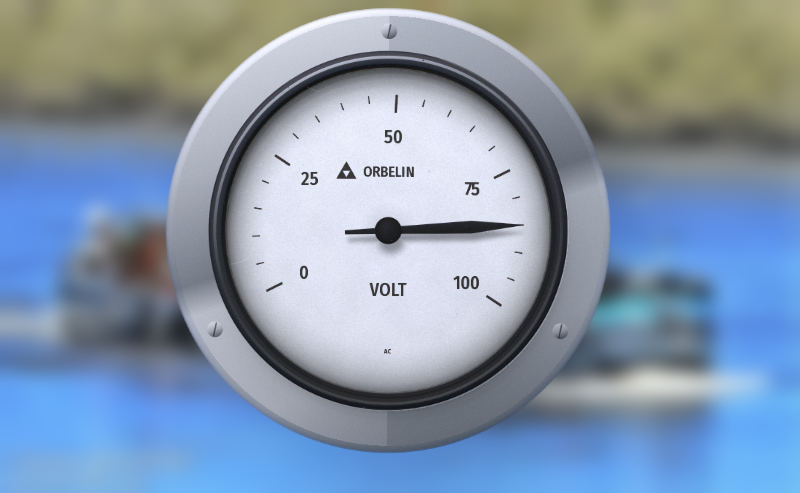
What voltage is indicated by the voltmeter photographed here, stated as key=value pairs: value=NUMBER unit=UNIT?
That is value=85 unit=V
